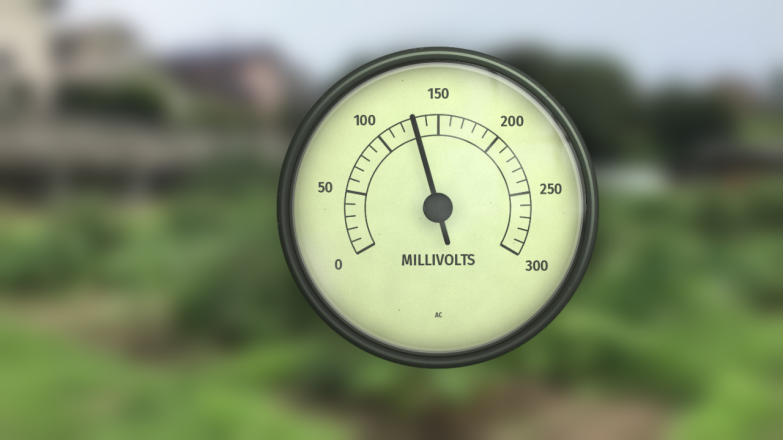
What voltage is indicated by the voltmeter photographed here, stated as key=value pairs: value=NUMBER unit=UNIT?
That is value=130 unit=mV
